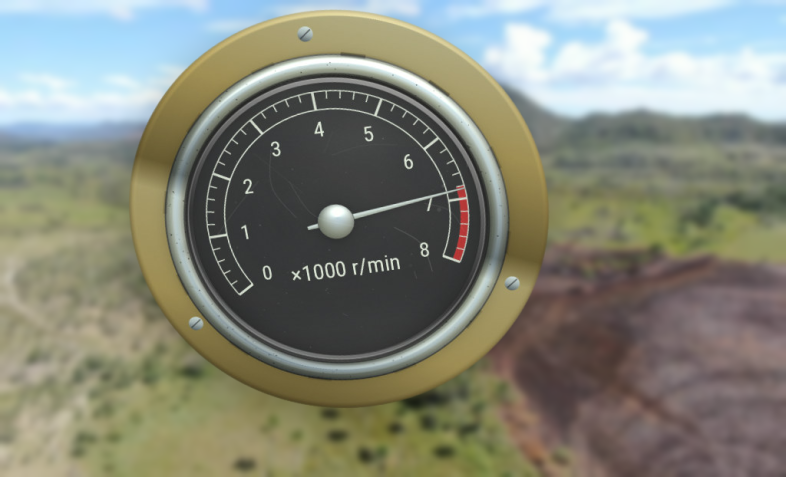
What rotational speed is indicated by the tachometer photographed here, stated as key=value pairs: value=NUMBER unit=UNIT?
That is value=6800 unit=rpm
